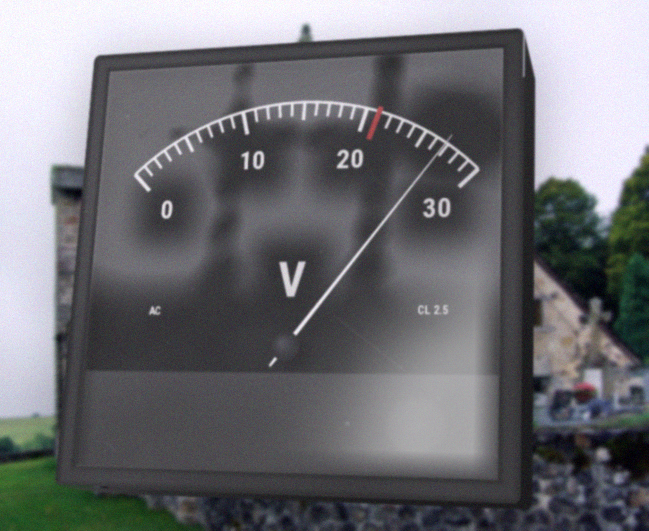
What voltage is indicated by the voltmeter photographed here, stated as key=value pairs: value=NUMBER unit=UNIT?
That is value=27 unit=V
